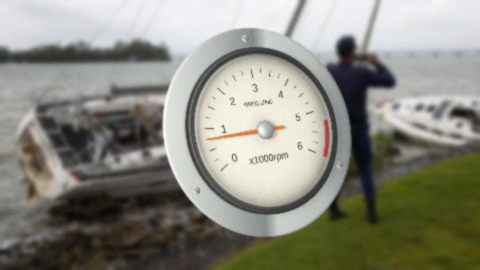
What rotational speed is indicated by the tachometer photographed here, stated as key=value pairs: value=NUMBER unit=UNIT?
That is value=750 unit=rpm
